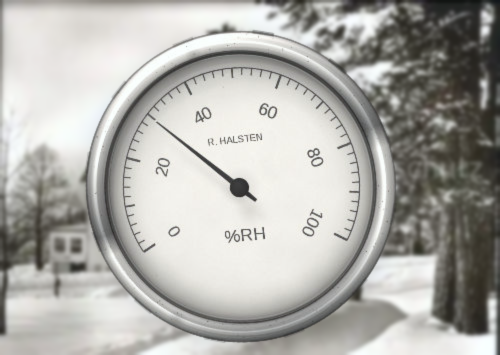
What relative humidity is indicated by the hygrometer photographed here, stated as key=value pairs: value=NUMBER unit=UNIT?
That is value=30 unit=%
